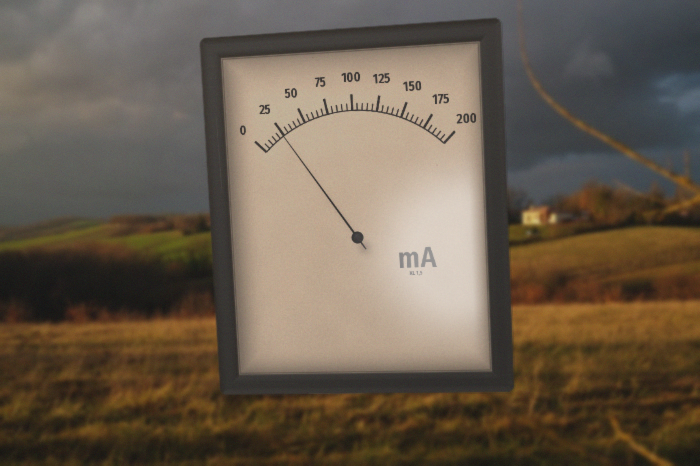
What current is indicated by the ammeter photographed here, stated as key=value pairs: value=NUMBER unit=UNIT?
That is value=25 unit=mA
